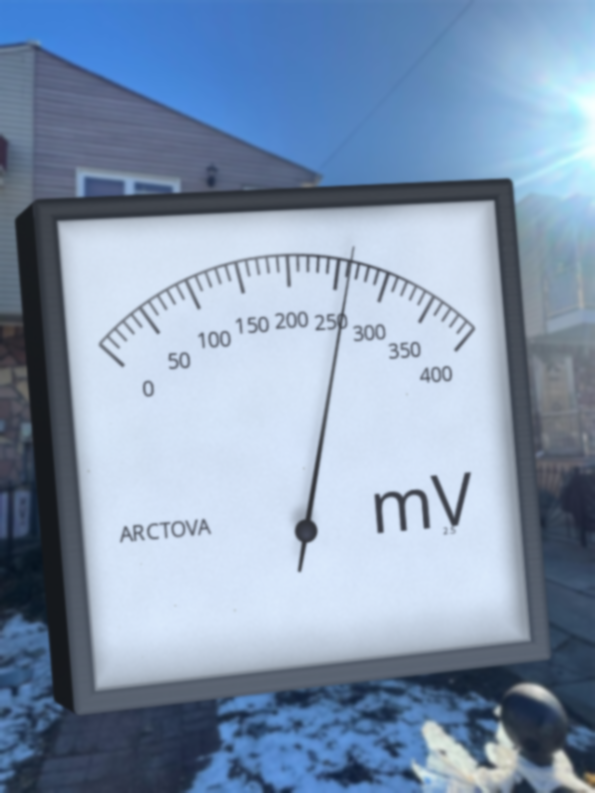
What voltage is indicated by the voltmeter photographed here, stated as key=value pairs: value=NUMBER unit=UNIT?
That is value=260 unit=mV
